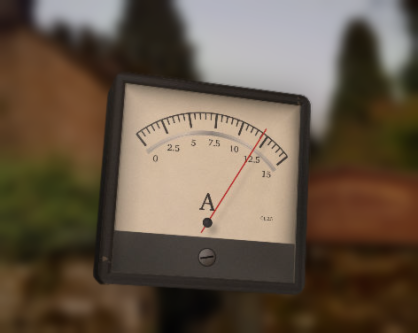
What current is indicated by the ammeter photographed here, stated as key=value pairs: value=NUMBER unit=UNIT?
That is value=12 unit=A
